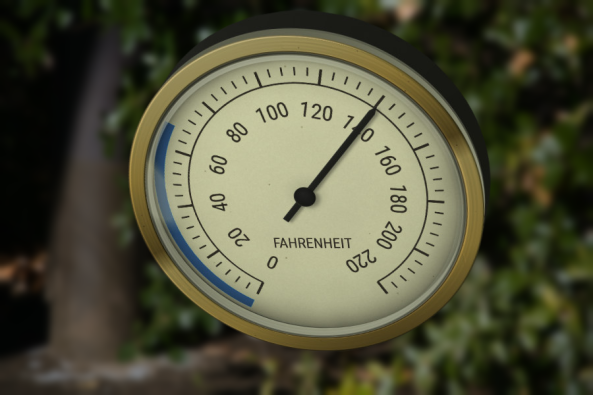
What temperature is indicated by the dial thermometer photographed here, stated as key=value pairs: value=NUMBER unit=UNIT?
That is value=140 unit=°F
